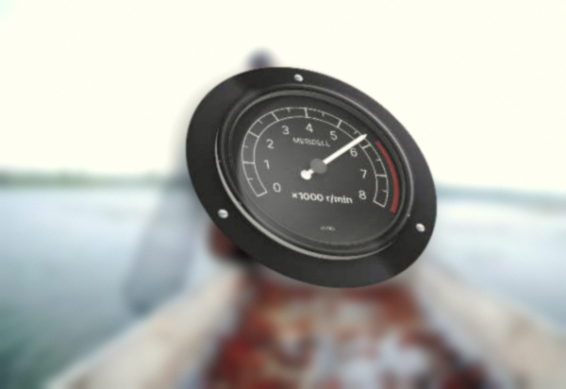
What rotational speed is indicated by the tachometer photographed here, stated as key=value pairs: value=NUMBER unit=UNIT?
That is value=5750 unit=rpm
